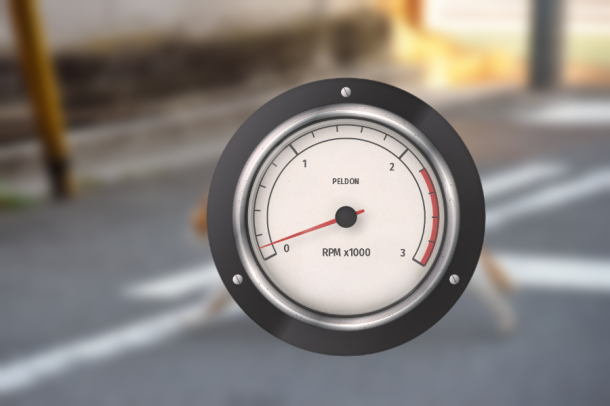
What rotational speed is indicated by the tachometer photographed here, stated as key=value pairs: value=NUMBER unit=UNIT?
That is value=100 unit=rpm
